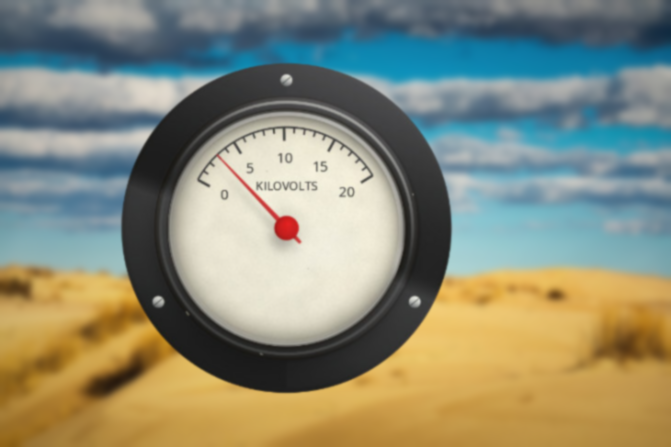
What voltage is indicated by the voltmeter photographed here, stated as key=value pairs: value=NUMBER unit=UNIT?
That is value=3 unit=kV
